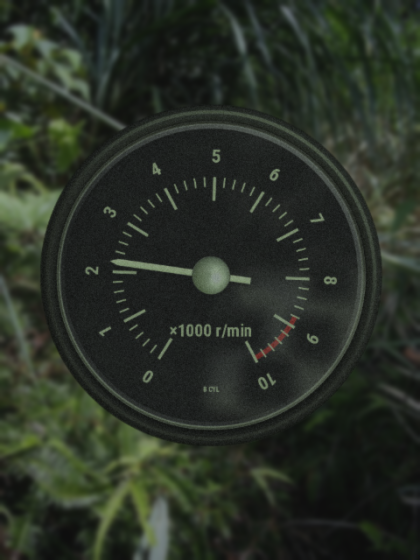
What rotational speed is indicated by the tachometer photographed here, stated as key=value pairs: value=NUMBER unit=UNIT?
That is value=2200 unit=rpm
